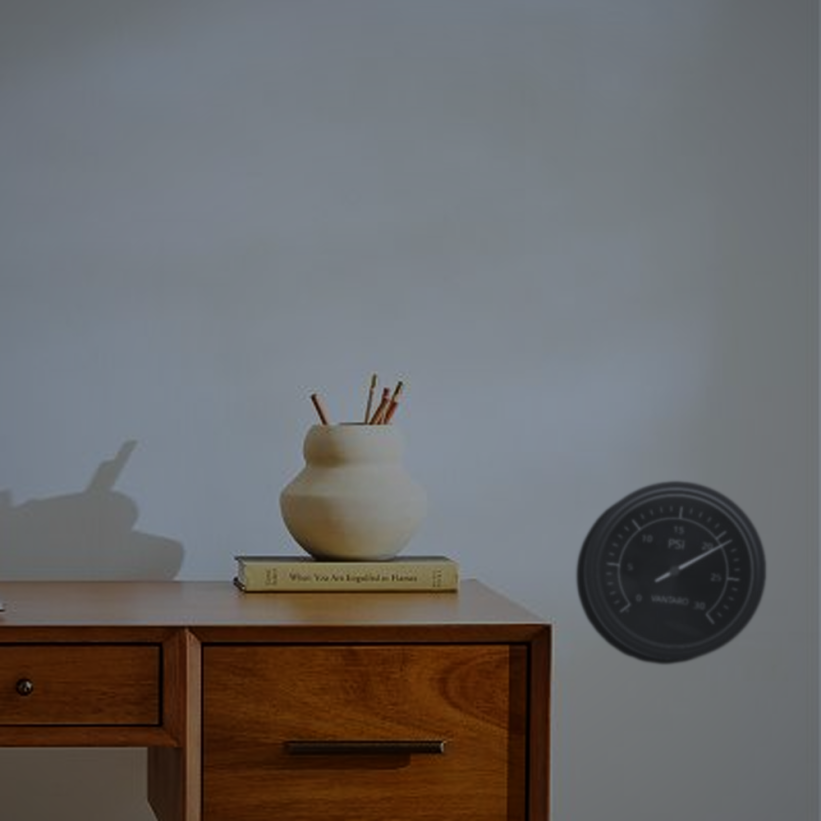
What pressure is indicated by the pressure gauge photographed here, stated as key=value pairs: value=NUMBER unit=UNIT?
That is value=21 unit=psi
